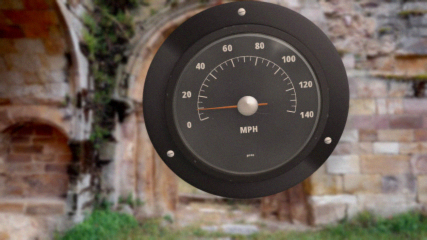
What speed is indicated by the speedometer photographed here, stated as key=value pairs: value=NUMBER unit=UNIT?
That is value=10 unit=mph
